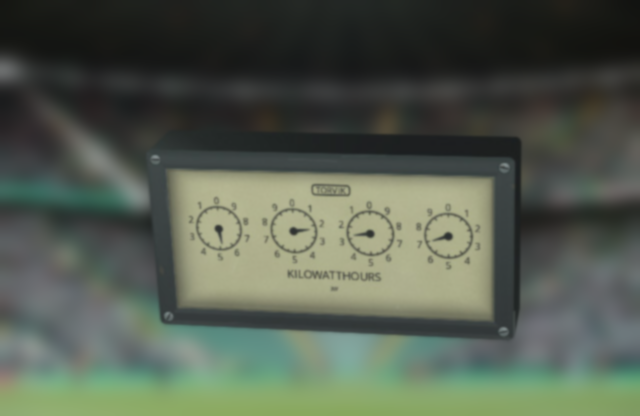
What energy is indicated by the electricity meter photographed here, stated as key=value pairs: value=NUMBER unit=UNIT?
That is value=5227 unit=kWh
